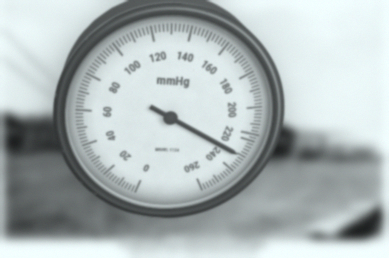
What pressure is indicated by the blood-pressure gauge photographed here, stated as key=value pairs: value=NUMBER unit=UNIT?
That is value=230 unit=mmHg
